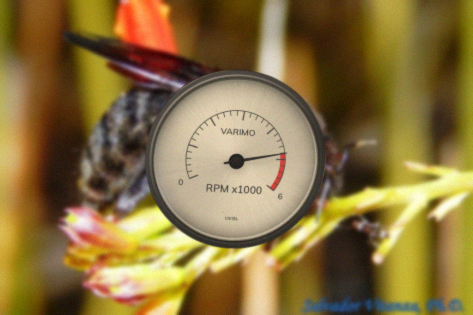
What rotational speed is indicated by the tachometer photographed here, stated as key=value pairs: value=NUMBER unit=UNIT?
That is value=4800 unit=rpm
